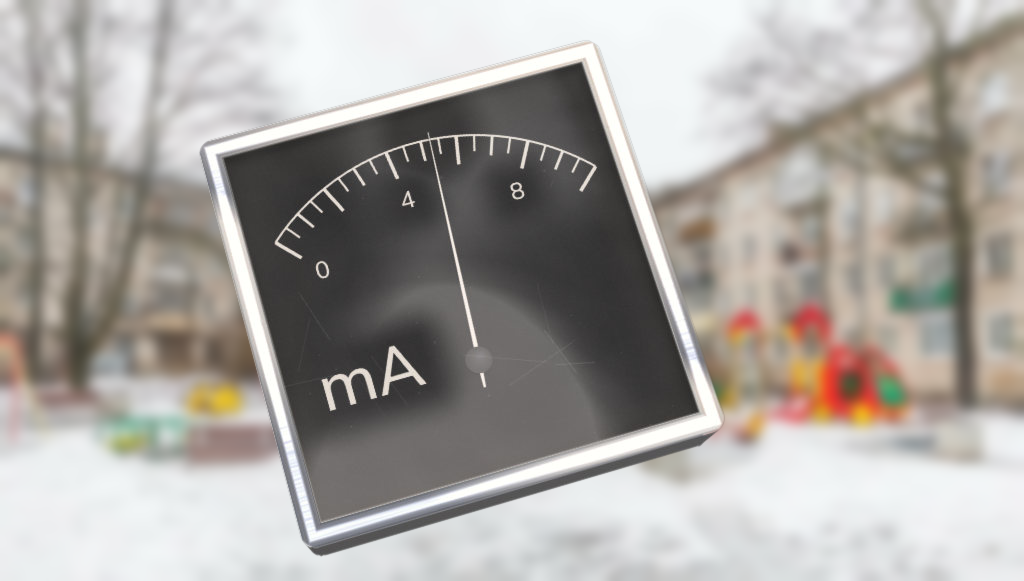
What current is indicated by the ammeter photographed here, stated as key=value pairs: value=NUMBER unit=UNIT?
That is value=5.25 unit=mA
